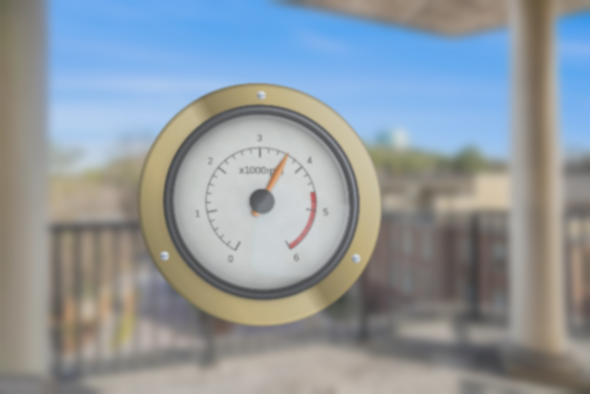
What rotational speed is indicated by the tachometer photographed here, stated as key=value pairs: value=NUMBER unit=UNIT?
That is value=3600 unit=rpm
